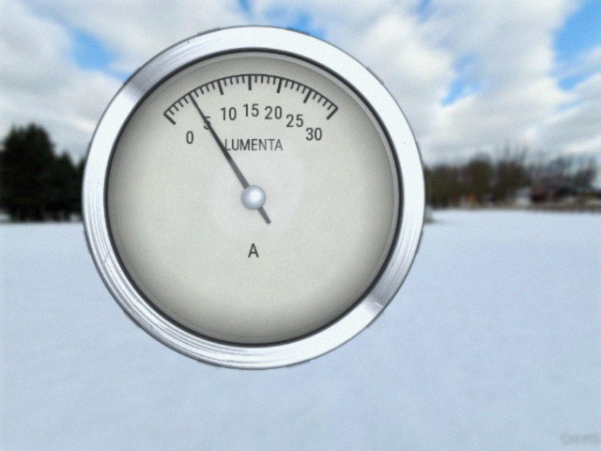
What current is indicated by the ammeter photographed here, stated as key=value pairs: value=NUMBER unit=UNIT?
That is value=5 unit=A
